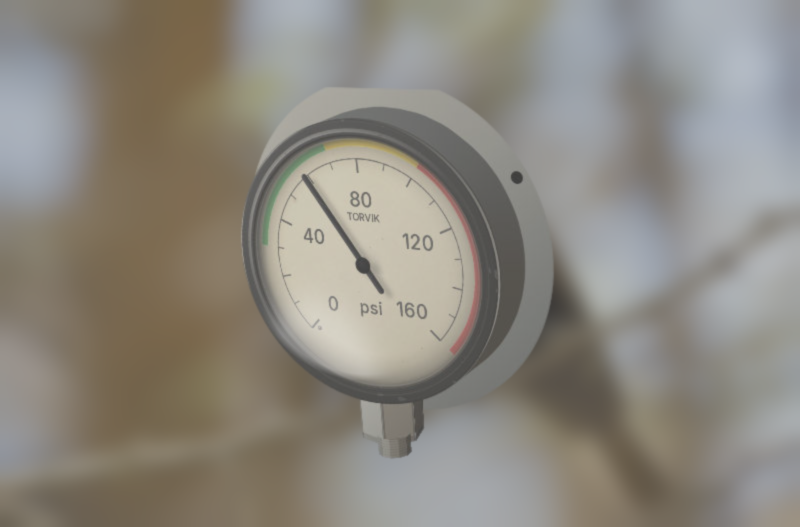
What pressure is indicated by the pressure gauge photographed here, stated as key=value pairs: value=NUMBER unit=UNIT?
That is value=60 unit=psi
